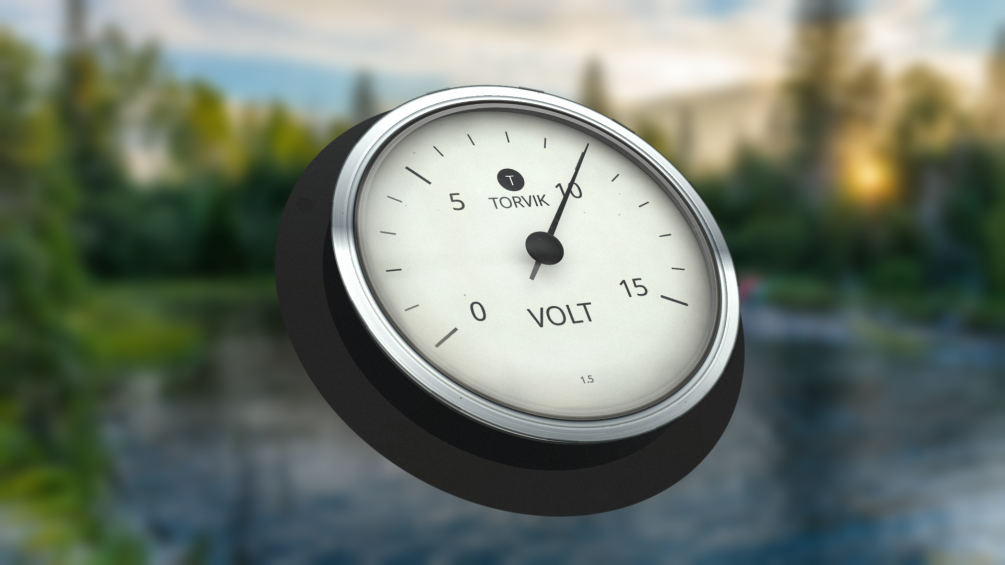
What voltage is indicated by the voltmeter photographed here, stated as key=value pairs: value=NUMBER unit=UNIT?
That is value=10 unit=V
